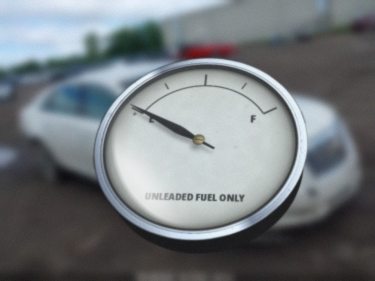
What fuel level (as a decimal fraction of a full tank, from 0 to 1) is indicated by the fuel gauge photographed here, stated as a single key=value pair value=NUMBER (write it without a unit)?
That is value=0
